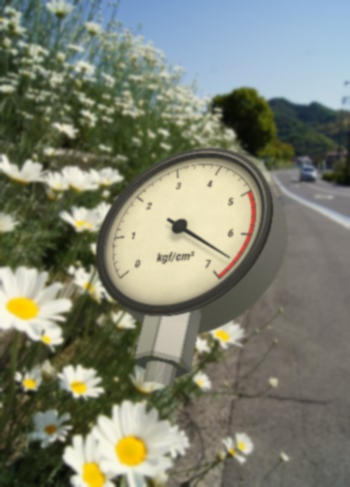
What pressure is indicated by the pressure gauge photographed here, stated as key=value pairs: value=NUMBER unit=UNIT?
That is value=6.6 unit=kg/cm²
